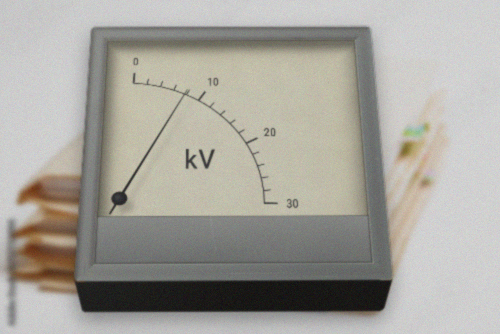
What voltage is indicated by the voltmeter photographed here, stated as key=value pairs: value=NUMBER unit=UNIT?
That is value=8 unit=kV
